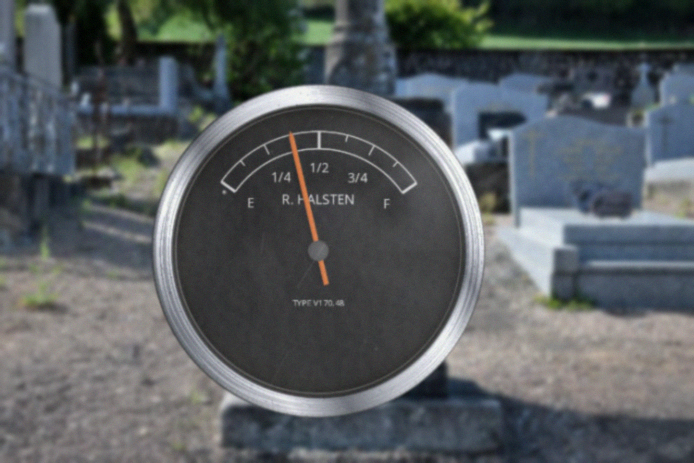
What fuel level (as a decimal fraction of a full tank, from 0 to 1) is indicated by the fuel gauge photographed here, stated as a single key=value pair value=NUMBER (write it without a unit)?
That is value=0.375
